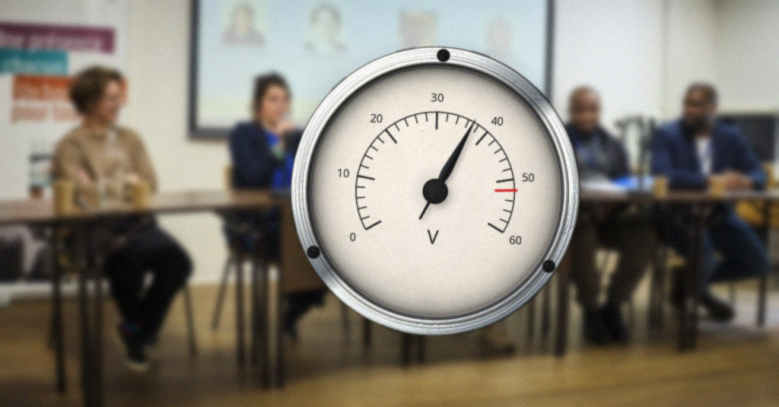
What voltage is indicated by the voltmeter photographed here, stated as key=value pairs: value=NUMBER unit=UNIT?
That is value=37 unit=V
